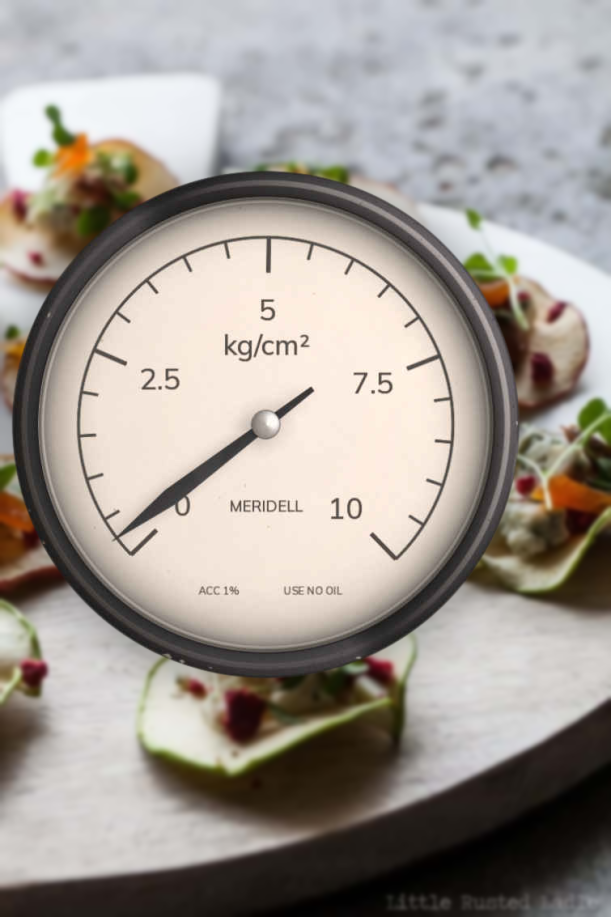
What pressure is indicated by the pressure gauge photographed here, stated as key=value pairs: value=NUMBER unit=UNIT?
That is value=0.25 unit=kg/cm²
